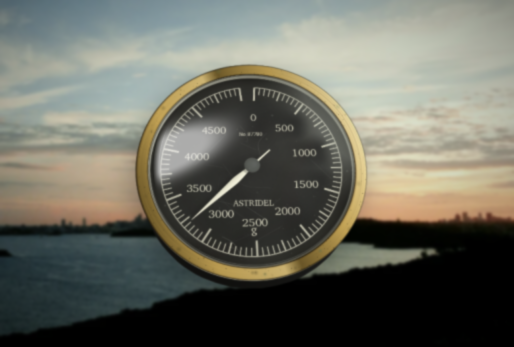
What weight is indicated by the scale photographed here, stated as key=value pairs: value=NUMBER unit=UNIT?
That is value=3200 unit=g
